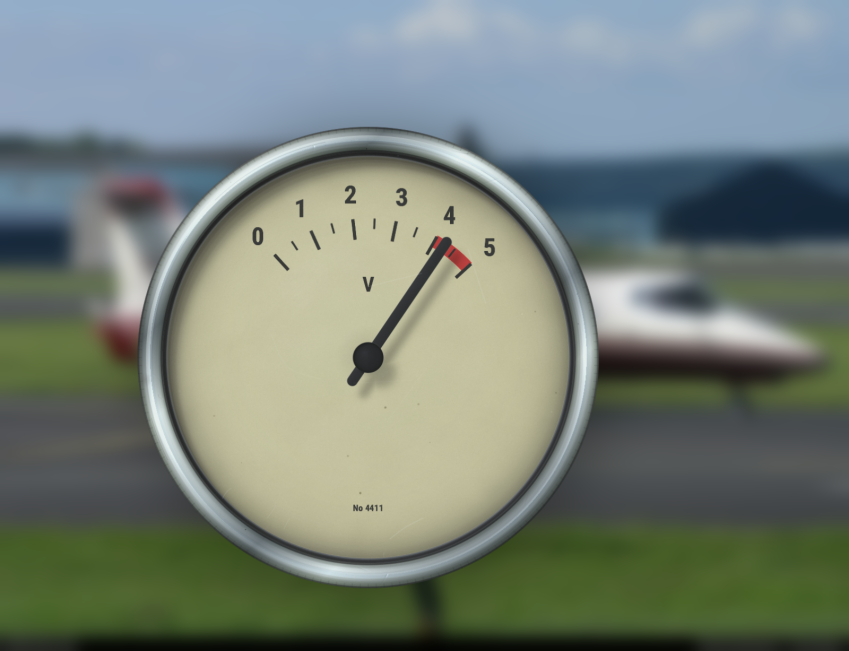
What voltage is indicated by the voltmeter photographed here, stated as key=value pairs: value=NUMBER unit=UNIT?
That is value=4.25 unit=V
